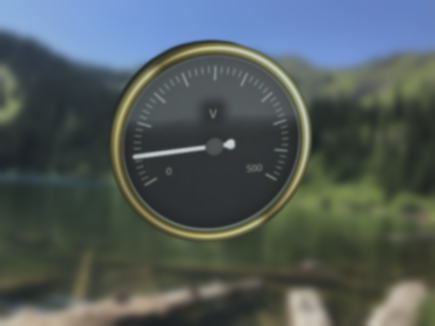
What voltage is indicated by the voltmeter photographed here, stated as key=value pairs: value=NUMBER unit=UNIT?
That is value=50 unit=V
